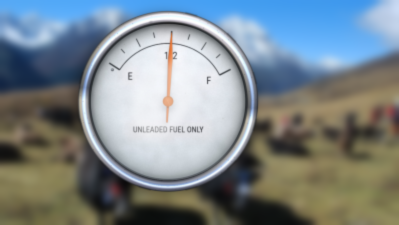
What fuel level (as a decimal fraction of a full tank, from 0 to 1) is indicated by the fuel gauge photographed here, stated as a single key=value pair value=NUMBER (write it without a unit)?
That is value=0.5
